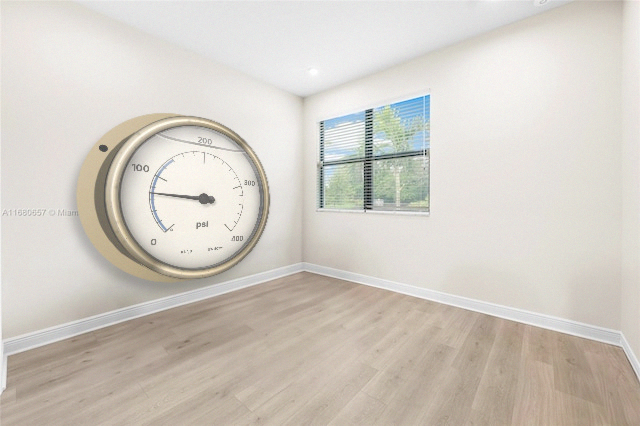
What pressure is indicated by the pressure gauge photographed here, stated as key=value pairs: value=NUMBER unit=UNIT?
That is value=70 unit=psi
